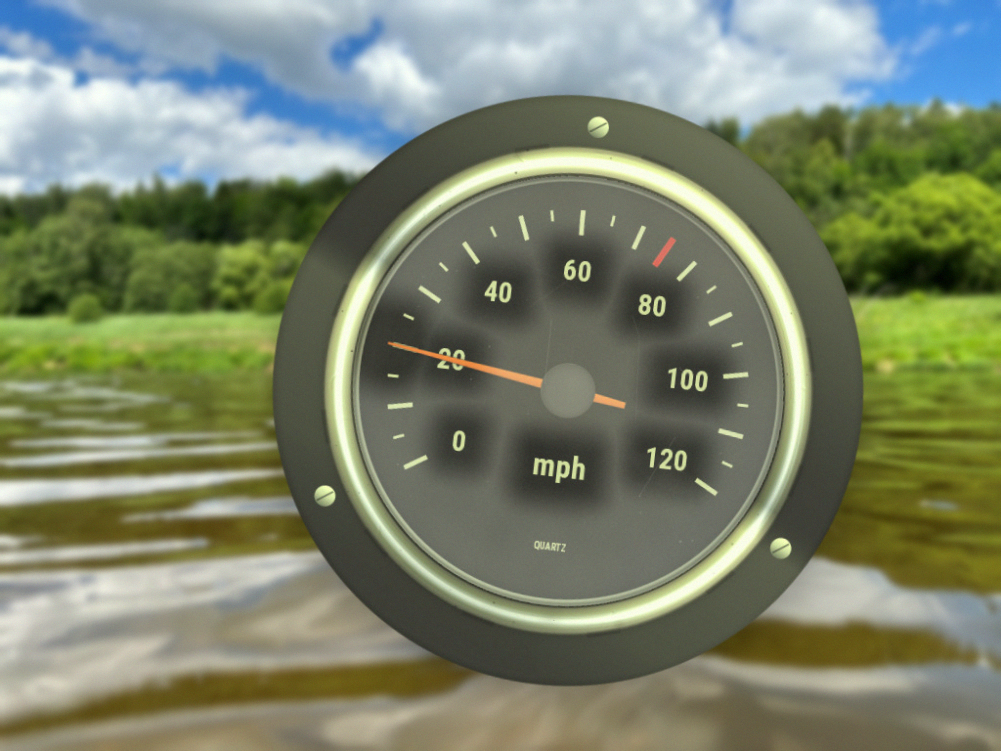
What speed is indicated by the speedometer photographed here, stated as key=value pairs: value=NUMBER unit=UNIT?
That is value=20 unit=mph
